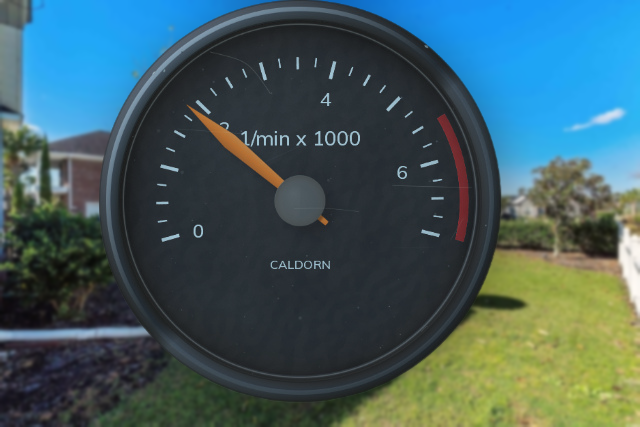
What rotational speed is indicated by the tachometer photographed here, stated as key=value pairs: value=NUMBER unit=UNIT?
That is value=1875 unit=rpm
